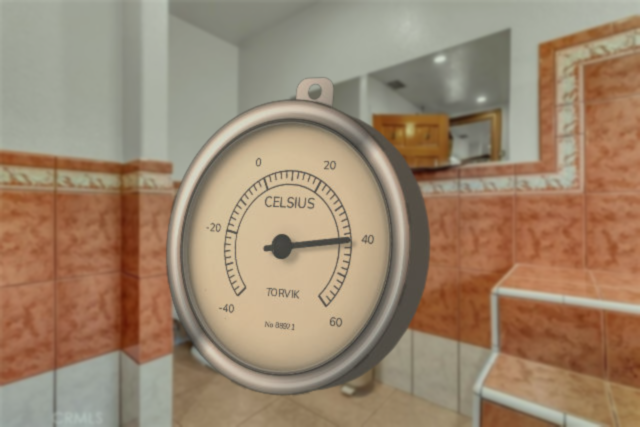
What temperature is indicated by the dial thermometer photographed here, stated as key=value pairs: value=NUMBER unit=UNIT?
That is value=40 unit=°C
